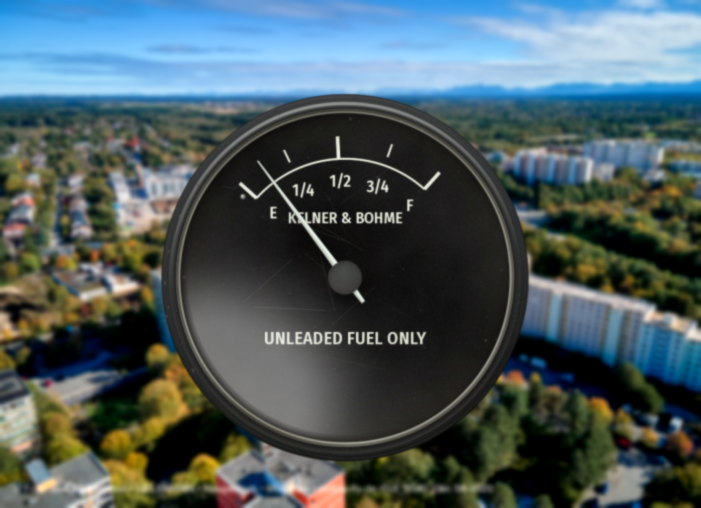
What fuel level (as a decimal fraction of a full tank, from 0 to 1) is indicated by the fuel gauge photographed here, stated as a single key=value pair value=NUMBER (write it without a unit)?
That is value=0.125
